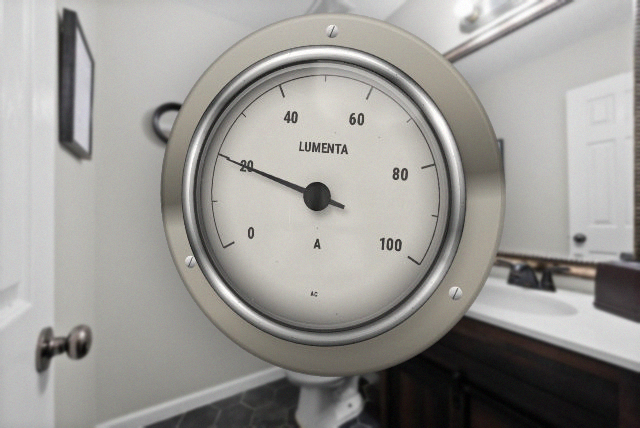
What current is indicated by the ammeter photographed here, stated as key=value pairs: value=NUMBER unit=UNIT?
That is value=20 unit=A
